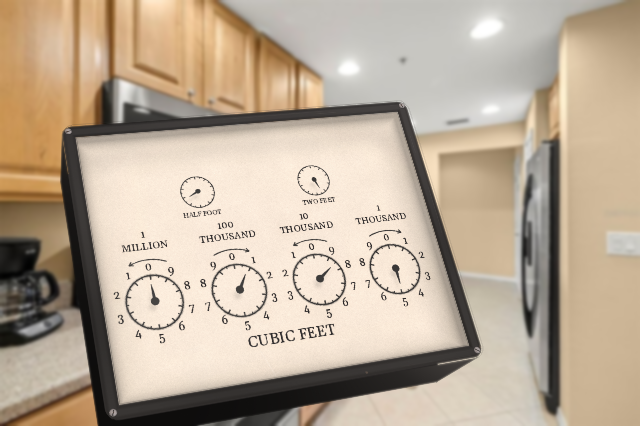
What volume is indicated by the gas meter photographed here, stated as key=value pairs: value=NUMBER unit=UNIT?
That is value=8500 unit=ft³
